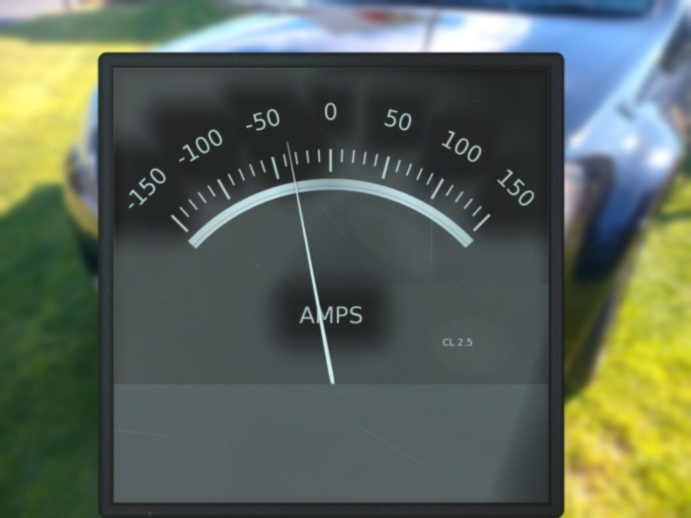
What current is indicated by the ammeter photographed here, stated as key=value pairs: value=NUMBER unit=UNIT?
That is value=-35 unit=A
